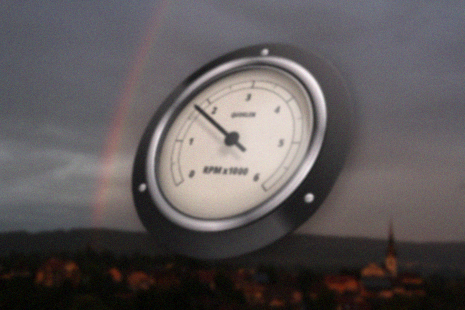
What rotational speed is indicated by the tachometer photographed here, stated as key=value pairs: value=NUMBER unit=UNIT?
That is value=1750 unit=rpm
